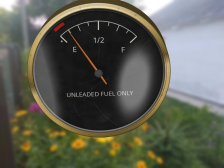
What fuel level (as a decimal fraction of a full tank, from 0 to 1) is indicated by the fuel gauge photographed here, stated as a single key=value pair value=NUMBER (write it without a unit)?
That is value=0.125
